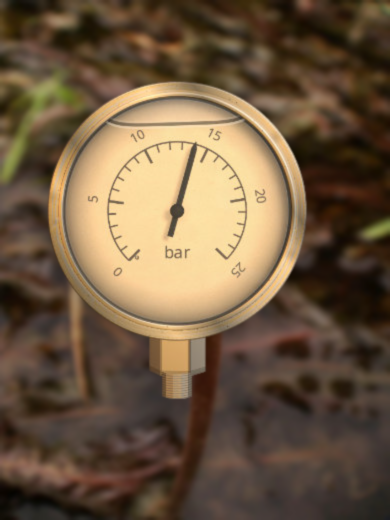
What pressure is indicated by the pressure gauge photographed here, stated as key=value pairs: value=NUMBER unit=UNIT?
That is value=14 unit=bar
